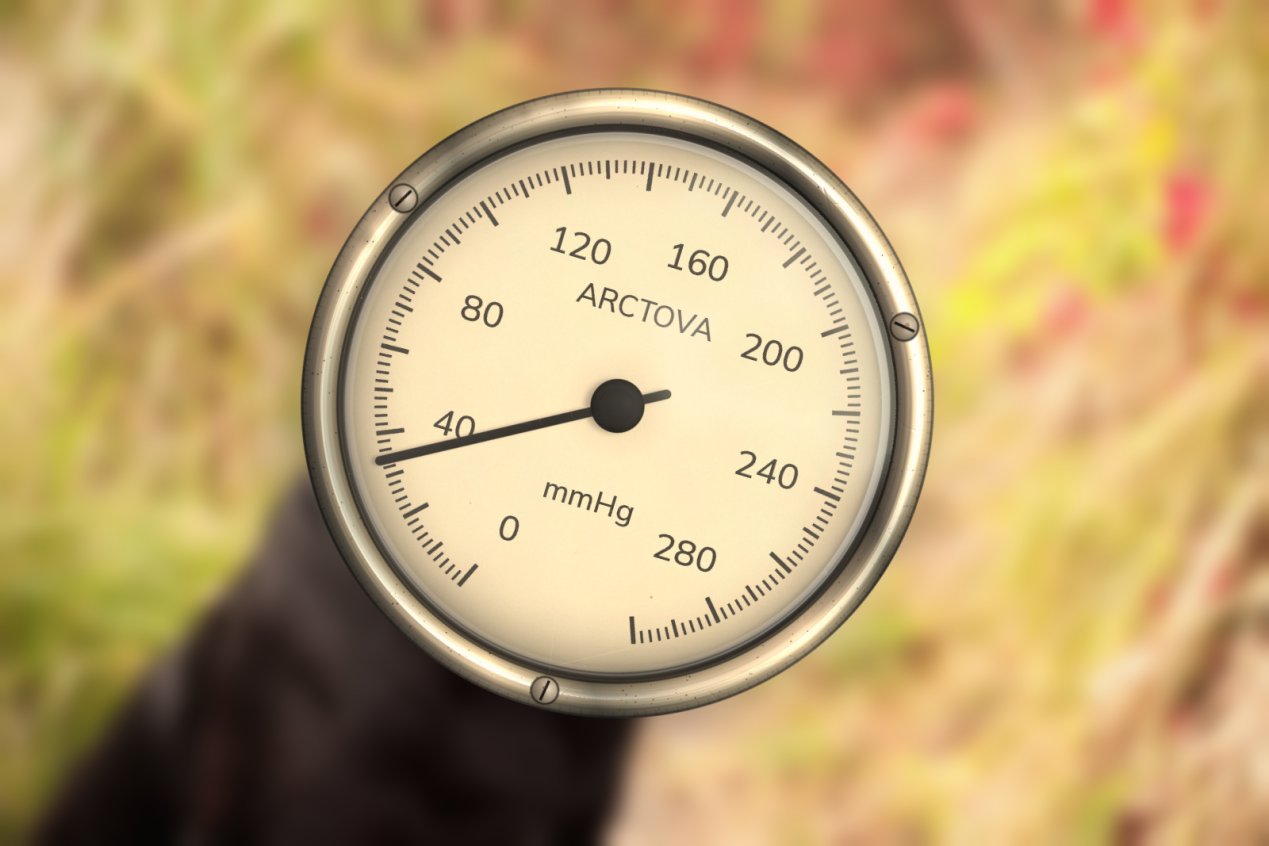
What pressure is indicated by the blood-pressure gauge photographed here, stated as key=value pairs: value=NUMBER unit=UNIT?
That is value=34 unit=mmHg
